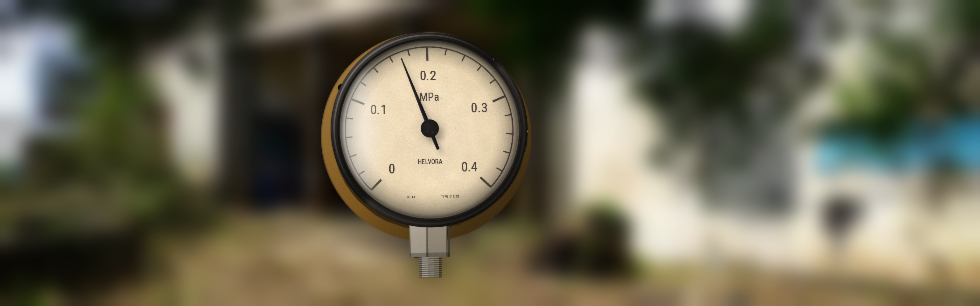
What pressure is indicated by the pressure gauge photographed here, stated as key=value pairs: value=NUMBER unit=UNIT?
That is value=0.17 unit=MPa
